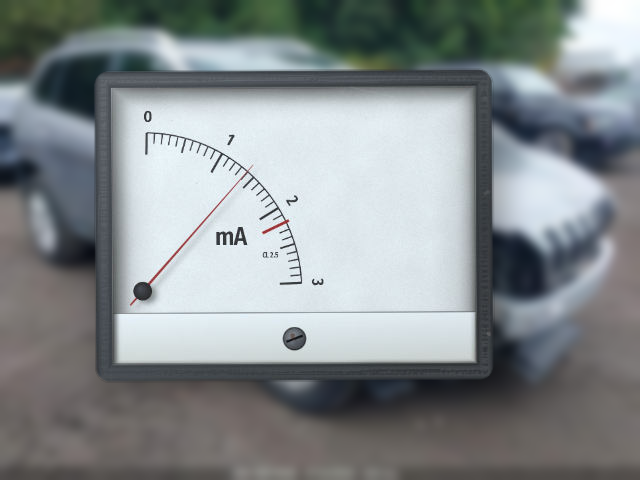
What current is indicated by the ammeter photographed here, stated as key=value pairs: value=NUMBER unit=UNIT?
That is value=1.4 unit=mA
